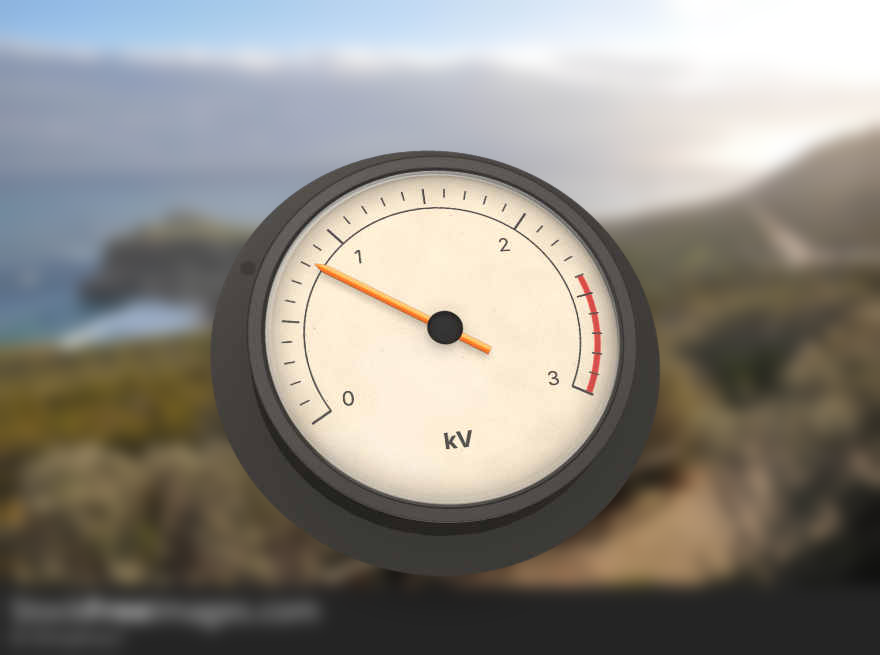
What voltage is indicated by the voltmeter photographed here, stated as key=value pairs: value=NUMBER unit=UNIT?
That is value=0.8 unit=kV
